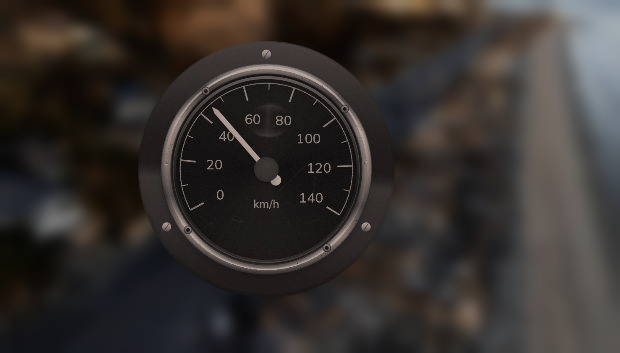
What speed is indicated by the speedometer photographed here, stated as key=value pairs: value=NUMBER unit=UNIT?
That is value=45 unit=km/h
